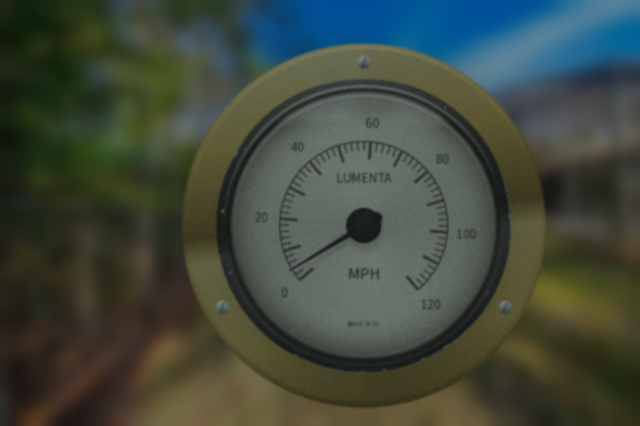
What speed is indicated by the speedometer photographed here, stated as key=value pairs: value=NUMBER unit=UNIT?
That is value=4 unit=mph
